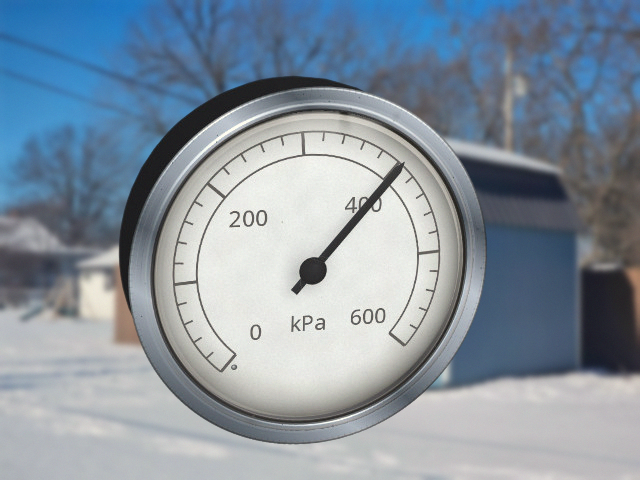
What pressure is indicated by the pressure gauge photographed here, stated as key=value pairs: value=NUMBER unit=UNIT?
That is value=400 unit=kPa
